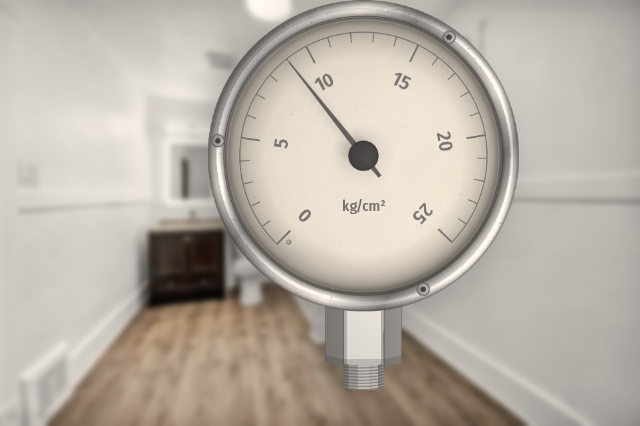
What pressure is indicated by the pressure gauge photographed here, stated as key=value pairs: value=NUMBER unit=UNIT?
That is value=9 unit=kg/cm²
